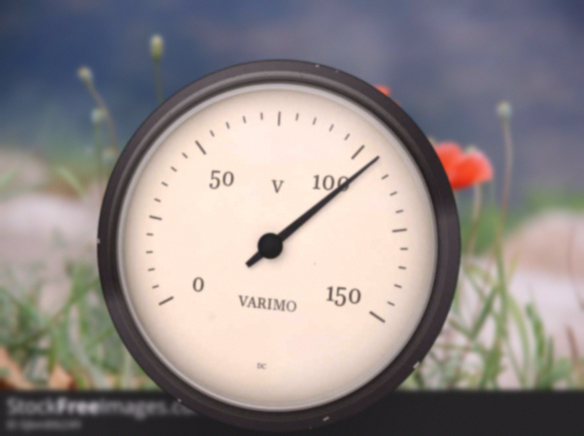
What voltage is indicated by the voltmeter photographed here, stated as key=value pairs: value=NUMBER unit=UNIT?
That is value=105 unit=V
